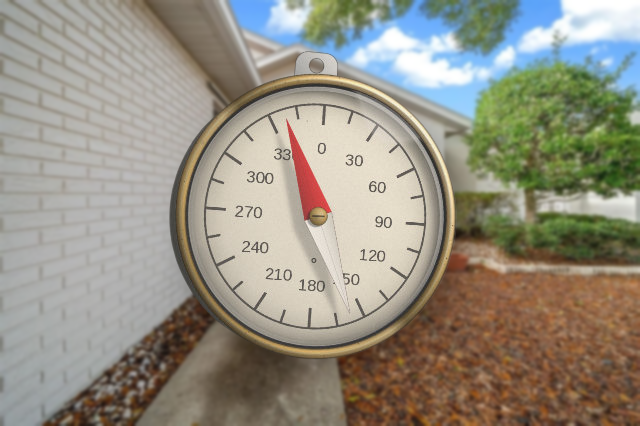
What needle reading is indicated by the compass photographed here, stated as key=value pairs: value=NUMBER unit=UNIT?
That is value=337.5 unit=°
